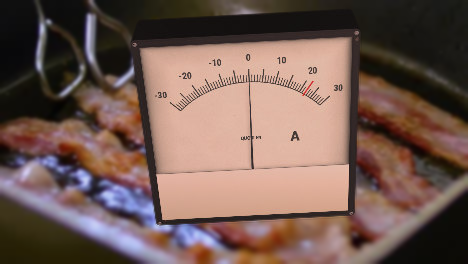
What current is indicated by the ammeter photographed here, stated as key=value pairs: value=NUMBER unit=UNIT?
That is value=0 unit=A
